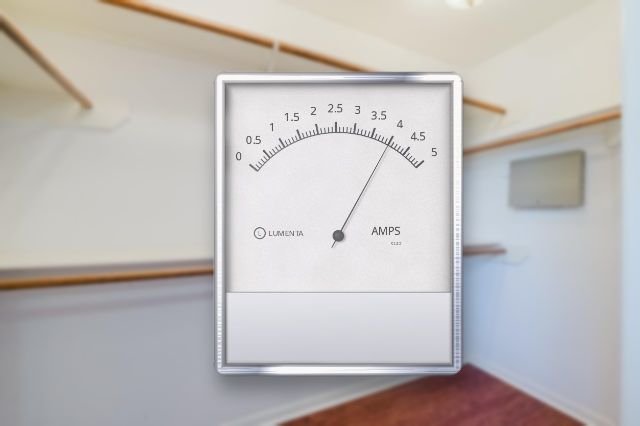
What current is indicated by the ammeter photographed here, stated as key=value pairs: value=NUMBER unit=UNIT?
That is value=4 unit=A
